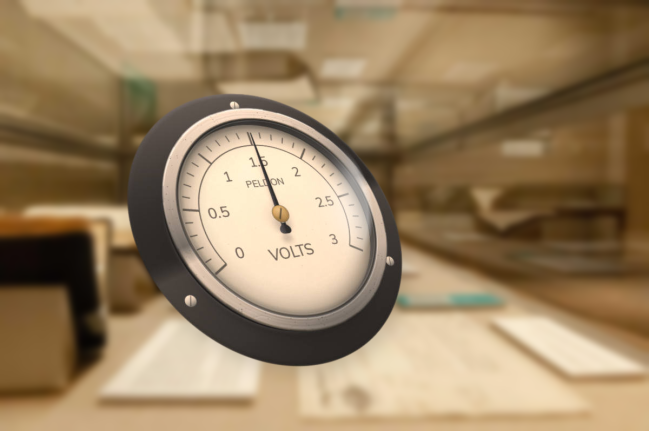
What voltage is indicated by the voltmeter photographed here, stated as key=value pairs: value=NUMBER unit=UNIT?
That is value=1.5 unit=V
